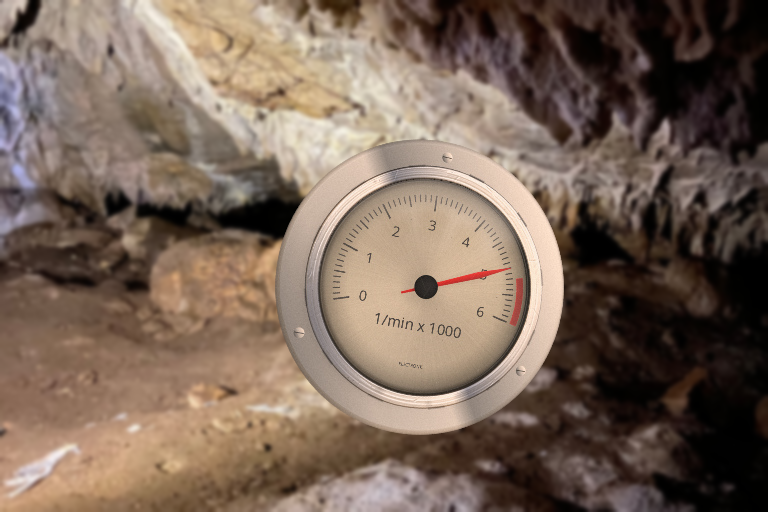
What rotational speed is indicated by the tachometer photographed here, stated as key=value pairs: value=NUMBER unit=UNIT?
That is value=5000 unit=rpm
